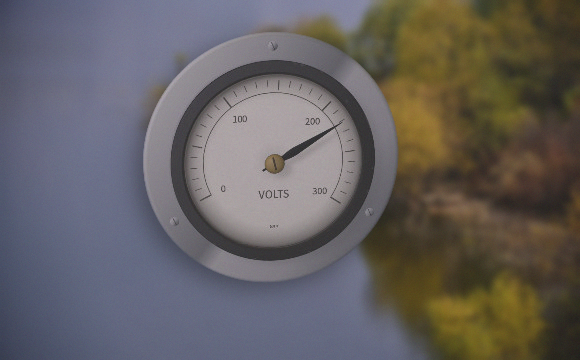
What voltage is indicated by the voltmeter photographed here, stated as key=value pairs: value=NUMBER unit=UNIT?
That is value=220 unit=V
